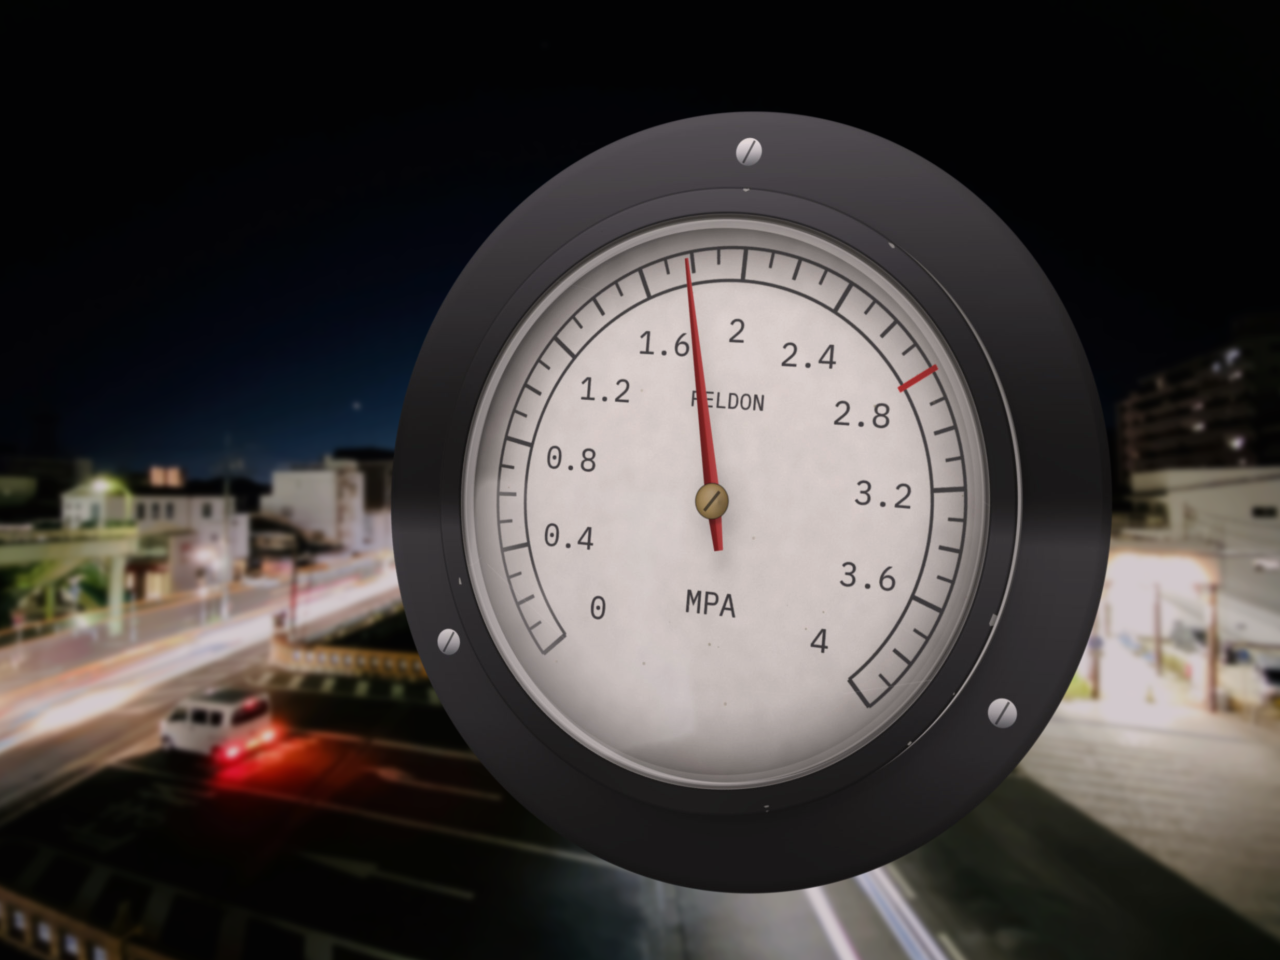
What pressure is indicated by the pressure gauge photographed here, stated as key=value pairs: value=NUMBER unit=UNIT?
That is value=1.8 unit=MPa
